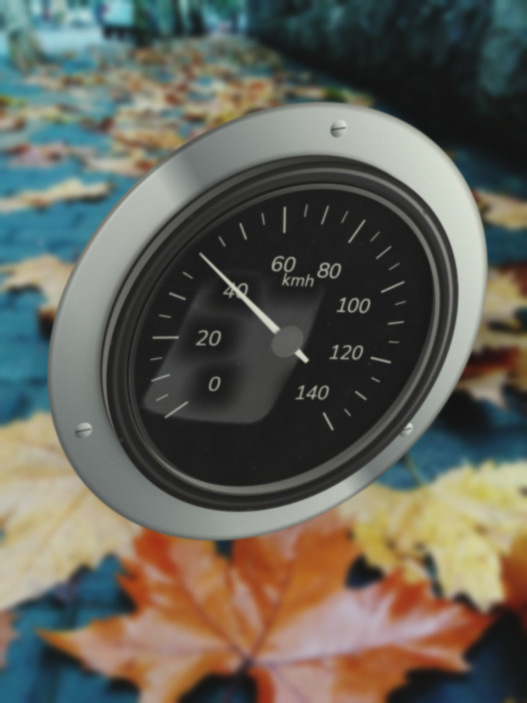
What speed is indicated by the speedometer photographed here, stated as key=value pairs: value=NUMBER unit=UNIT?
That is value=40 unit=km/h
